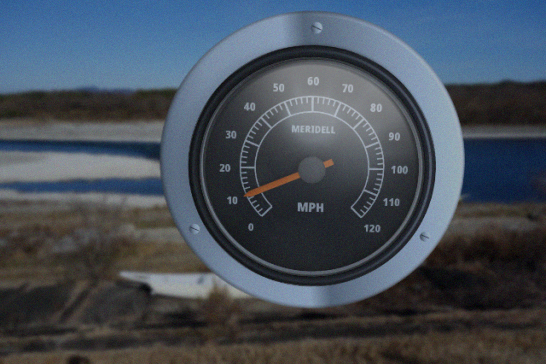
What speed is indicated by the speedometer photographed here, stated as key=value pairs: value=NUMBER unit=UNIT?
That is value=10 unit=mph
